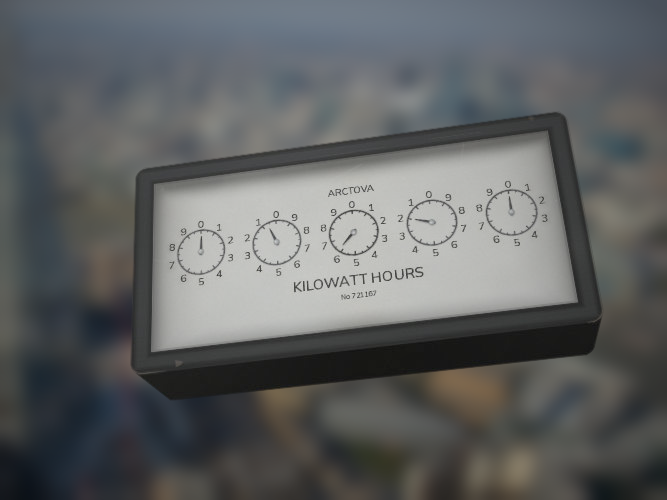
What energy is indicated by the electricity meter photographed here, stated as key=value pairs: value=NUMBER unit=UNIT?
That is value=620 unit=kWh
